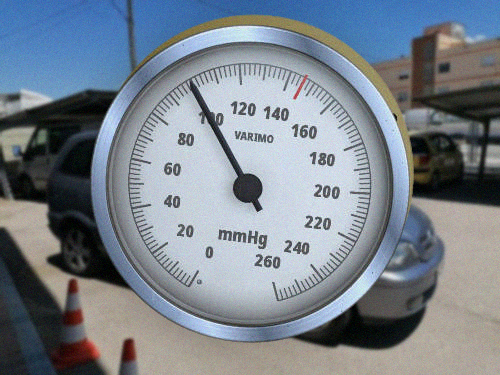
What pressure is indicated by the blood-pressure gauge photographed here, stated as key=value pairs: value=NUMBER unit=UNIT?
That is value=100 unit=mmHg
